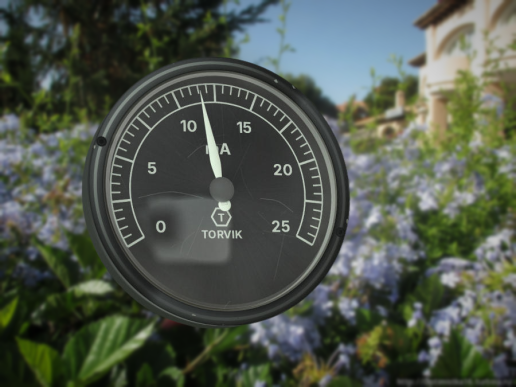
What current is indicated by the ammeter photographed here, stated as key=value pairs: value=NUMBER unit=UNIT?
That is value=11.5 unit=mA
